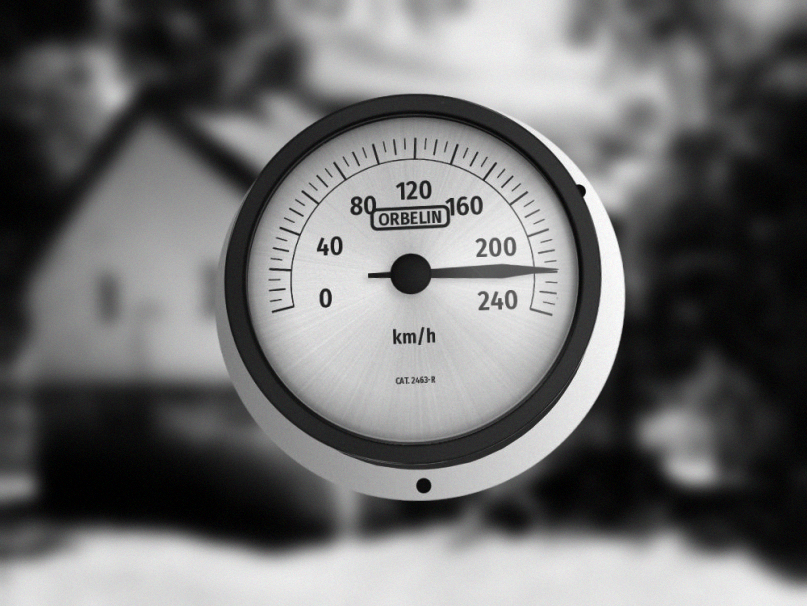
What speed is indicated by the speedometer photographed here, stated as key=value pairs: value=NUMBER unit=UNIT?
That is value=220 unit=km/h
